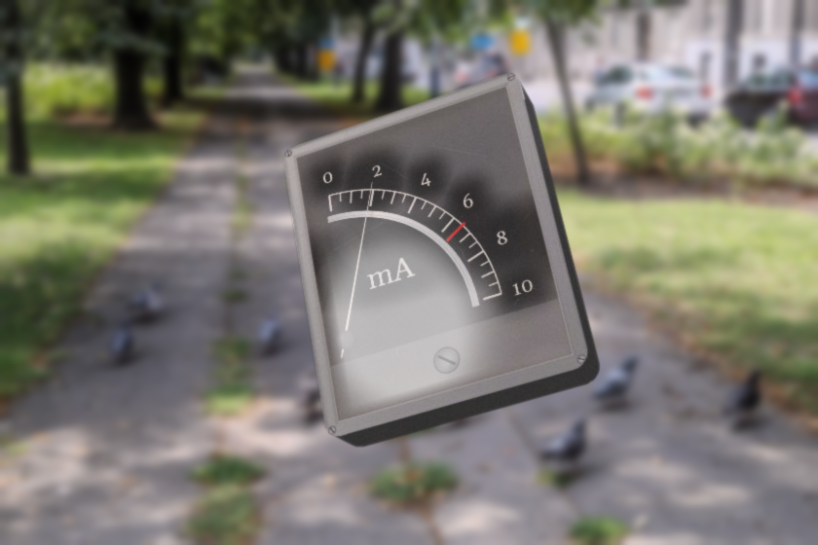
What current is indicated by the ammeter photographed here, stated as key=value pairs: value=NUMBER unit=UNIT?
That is value=2 unit=mA
